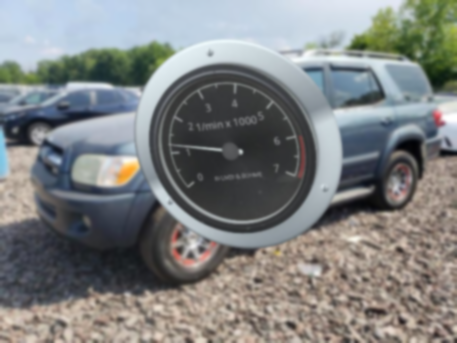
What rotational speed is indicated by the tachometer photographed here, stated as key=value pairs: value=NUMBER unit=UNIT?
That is value=1250 unit=rpm
